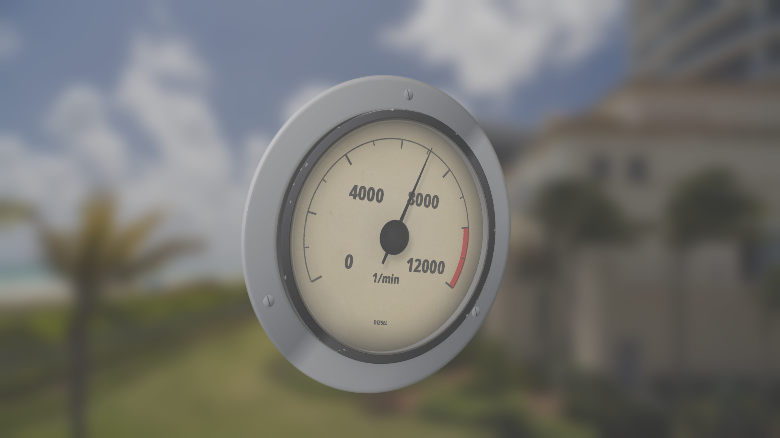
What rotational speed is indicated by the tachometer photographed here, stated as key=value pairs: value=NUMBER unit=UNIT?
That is value=7000 unit=rpm
